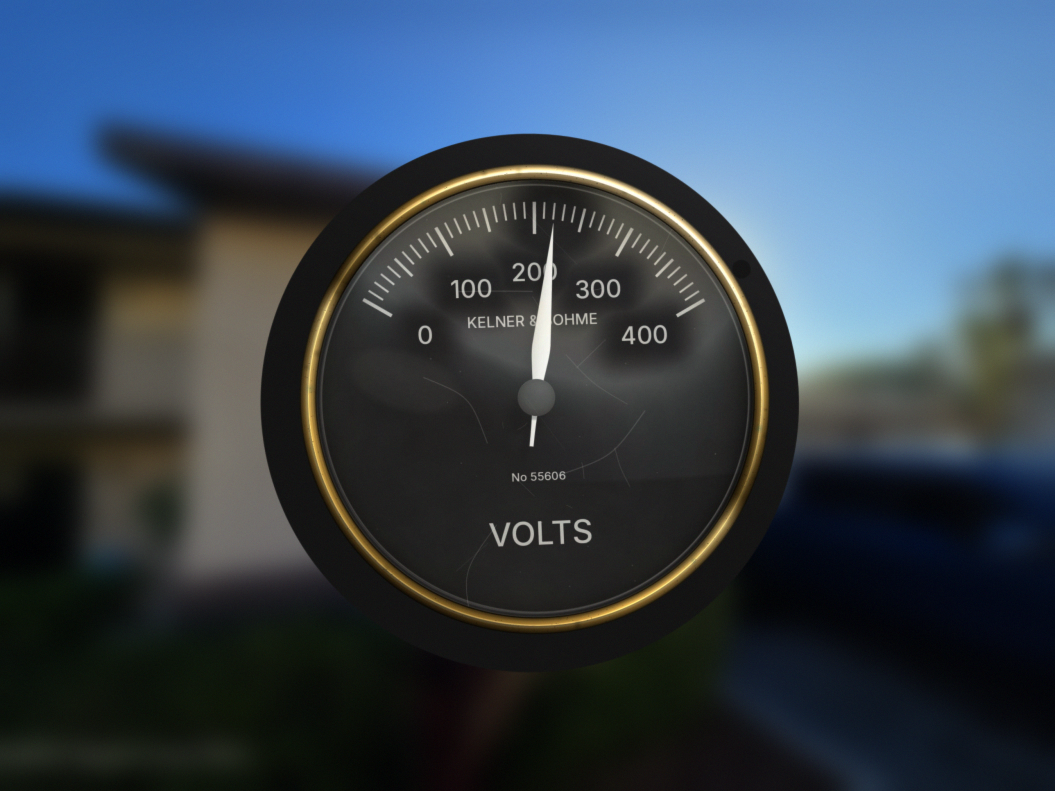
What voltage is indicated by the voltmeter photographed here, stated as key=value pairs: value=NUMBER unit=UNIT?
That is value=220 unit=V
